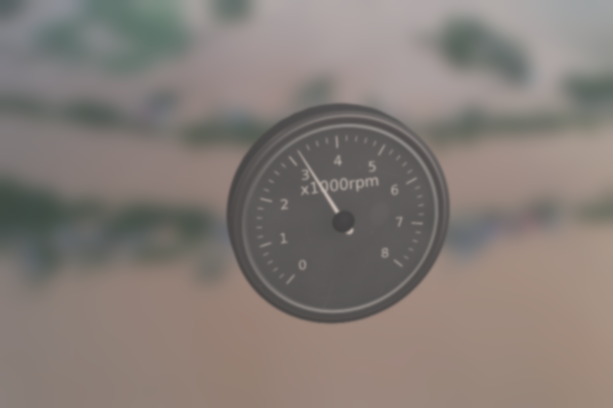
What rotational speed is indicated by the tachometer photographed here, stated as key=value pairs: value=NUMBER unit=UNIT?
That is value=3200 unit=rpm
